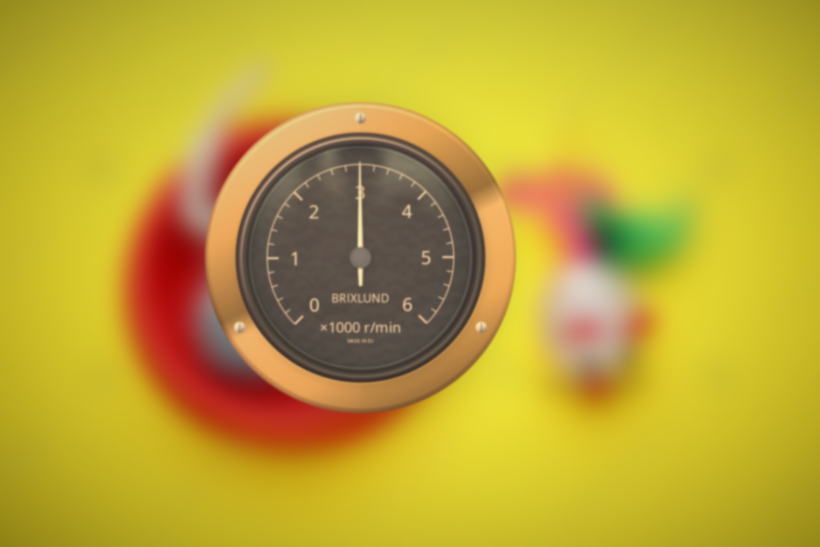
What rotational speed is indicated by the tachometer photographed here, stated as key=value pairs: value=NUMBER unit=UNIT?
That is value=3000 unit=rpm
